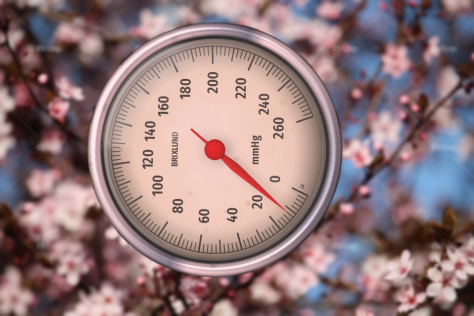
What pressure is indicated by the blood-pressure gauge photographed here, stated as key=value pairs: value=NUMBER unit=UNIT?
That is value=12 unit=mmHg
